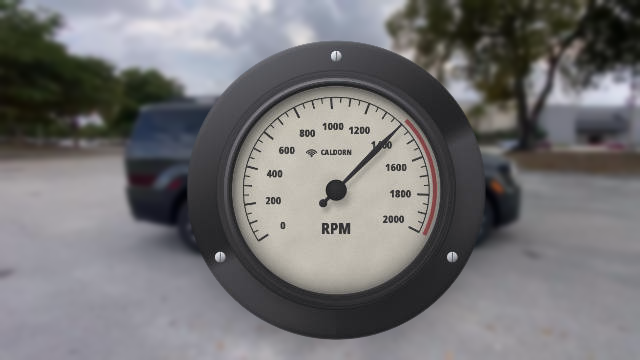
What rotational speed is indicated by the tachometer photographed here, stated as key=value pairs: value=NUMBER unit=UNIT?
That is value=1400 unit=rpm
